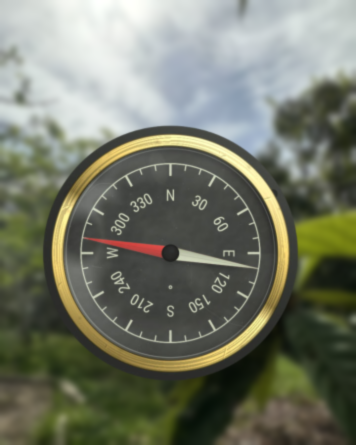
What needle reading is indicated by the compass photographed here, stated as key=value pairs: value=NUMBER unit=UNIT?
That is value=280 unit=°
